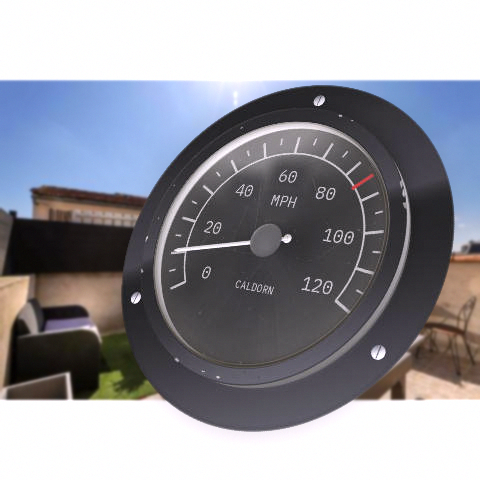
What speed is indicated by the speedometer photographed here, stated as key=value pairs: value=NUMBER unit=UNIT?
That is value=10 unit=mph
